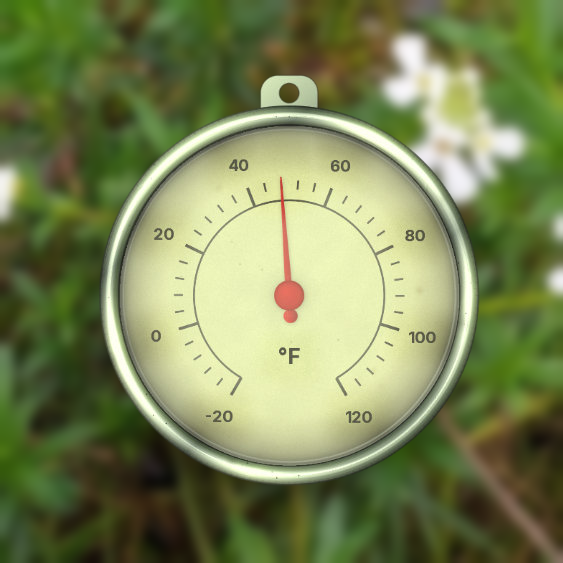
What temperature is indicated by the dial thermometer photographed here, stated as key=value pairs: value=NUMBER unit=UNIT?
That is value=48 unit=°F
